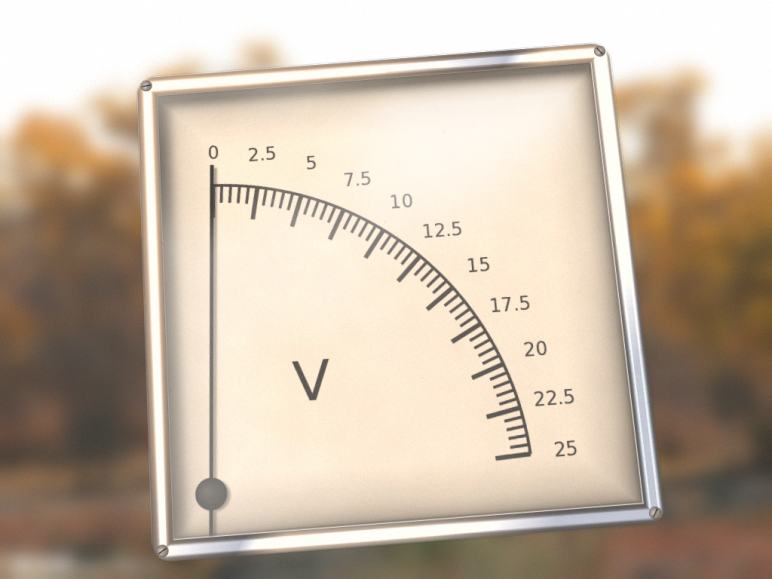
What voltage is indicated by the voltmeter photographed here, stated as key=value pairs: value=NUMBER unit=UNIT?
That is value=0 unit=V
